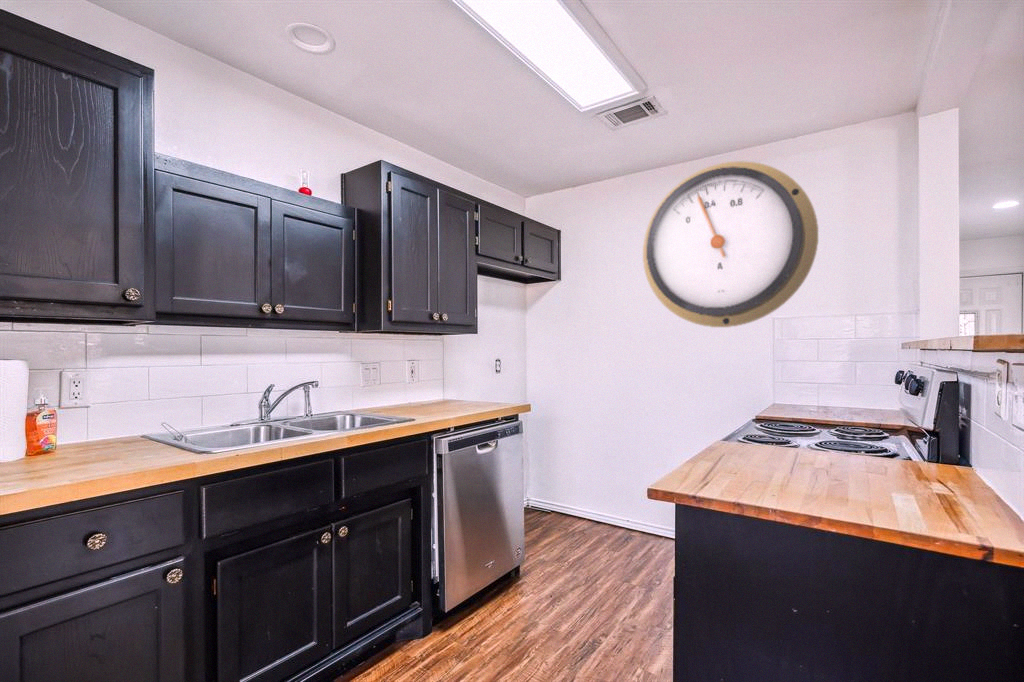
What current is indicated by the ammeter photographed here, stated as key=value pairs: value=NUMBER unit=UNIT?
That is value=0.3 unit=A
